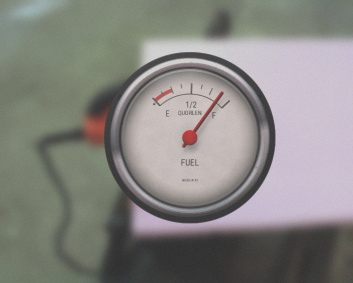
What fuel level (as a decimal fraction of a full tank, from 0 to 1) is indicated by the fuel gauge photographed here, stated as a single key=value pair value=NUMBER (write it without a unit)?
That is value=0.875
